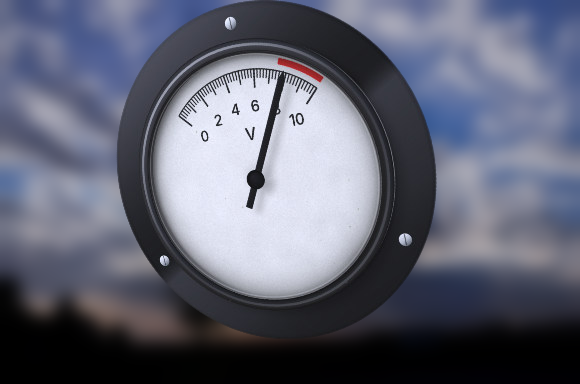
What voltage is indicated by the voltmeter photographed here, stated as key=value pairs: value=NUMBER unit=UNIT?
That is value=8 unit=V
